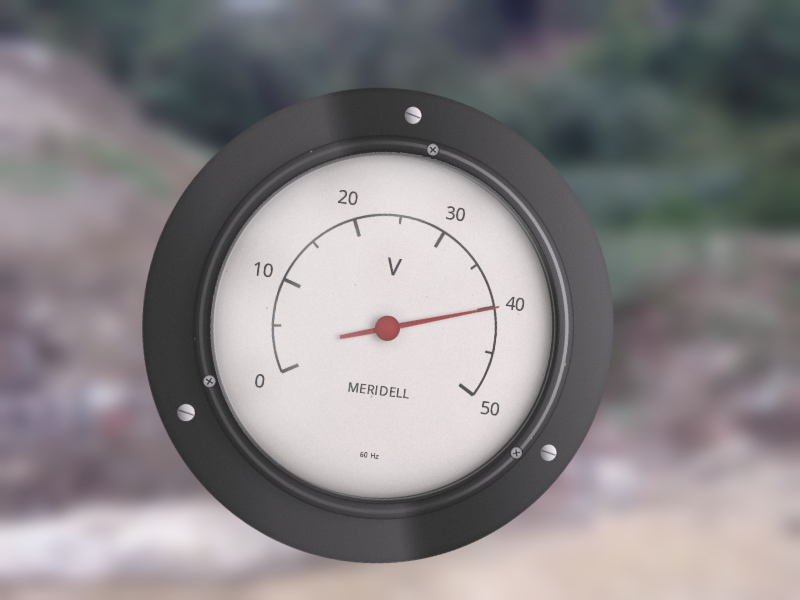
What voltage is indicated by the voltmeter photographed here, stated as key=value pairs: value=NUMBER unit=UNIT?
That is value=40 unit=V
